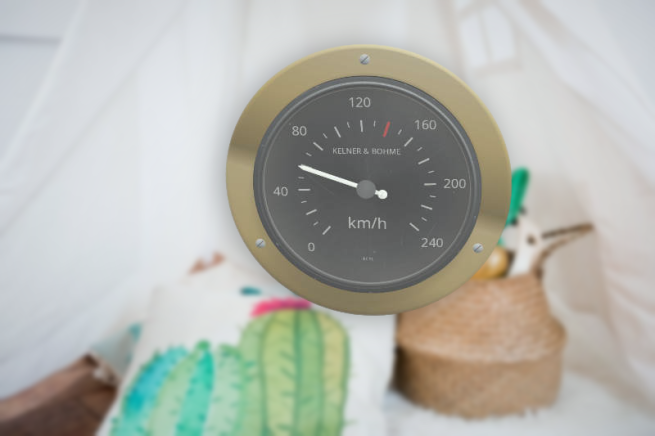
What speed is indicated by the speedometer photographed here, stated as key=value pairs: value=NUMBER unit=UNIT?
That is value=60 unit=km/h
